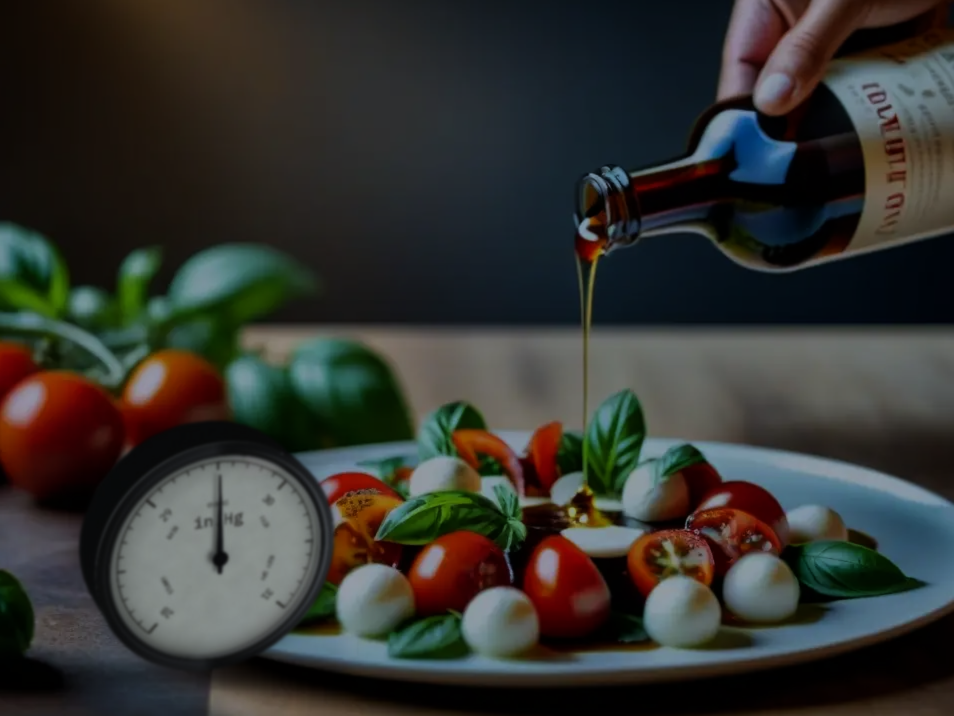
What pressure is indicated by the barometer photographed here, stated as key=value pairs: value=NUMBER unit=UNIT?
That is value=29.5 unit=inHg
